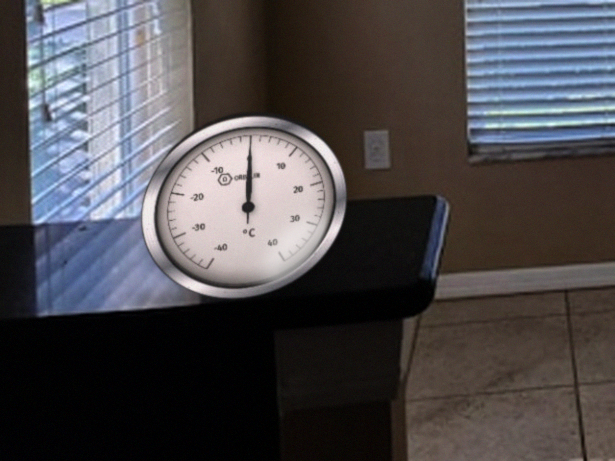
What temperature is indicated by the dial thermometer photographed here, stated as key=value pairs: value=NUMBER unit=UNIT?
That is value=0 unit=°C
